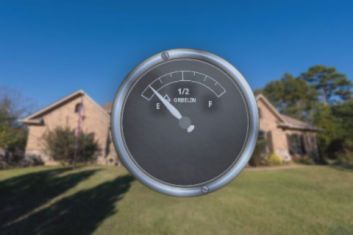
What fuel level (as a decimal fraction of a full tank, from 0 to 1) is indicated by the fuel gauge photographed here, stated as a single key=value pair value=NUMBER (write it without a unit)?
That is value=0.125
